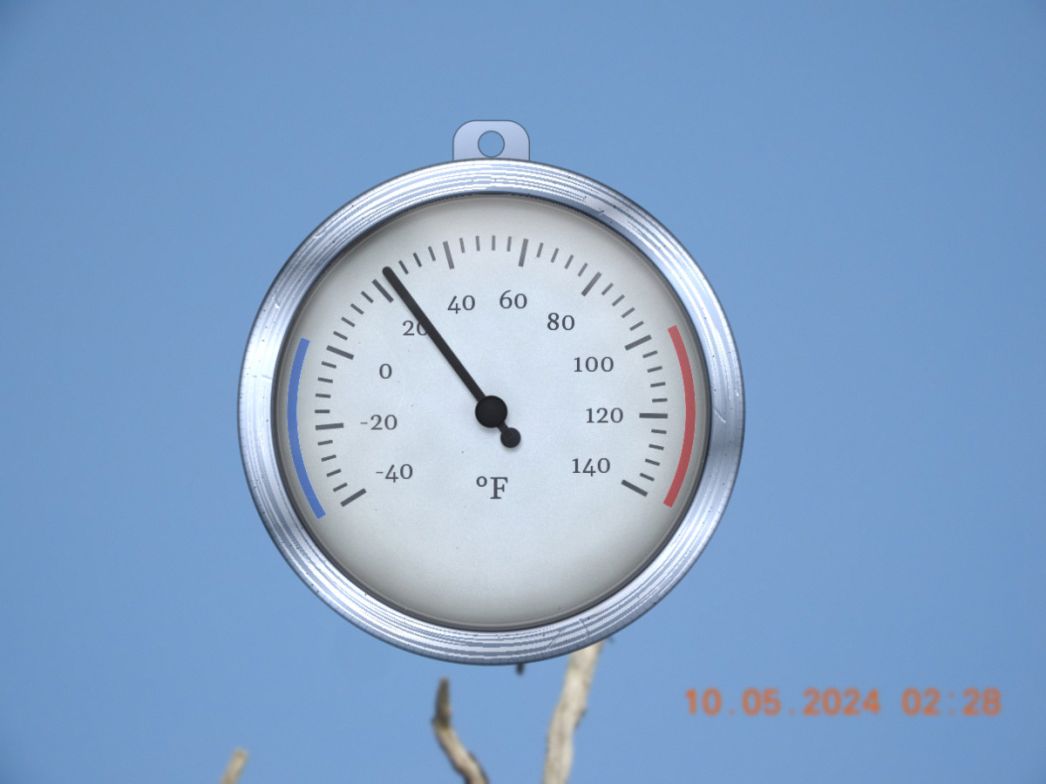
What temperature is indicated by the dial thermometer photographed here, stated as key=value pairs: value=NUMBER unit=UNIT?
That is value=24 unit=°F
